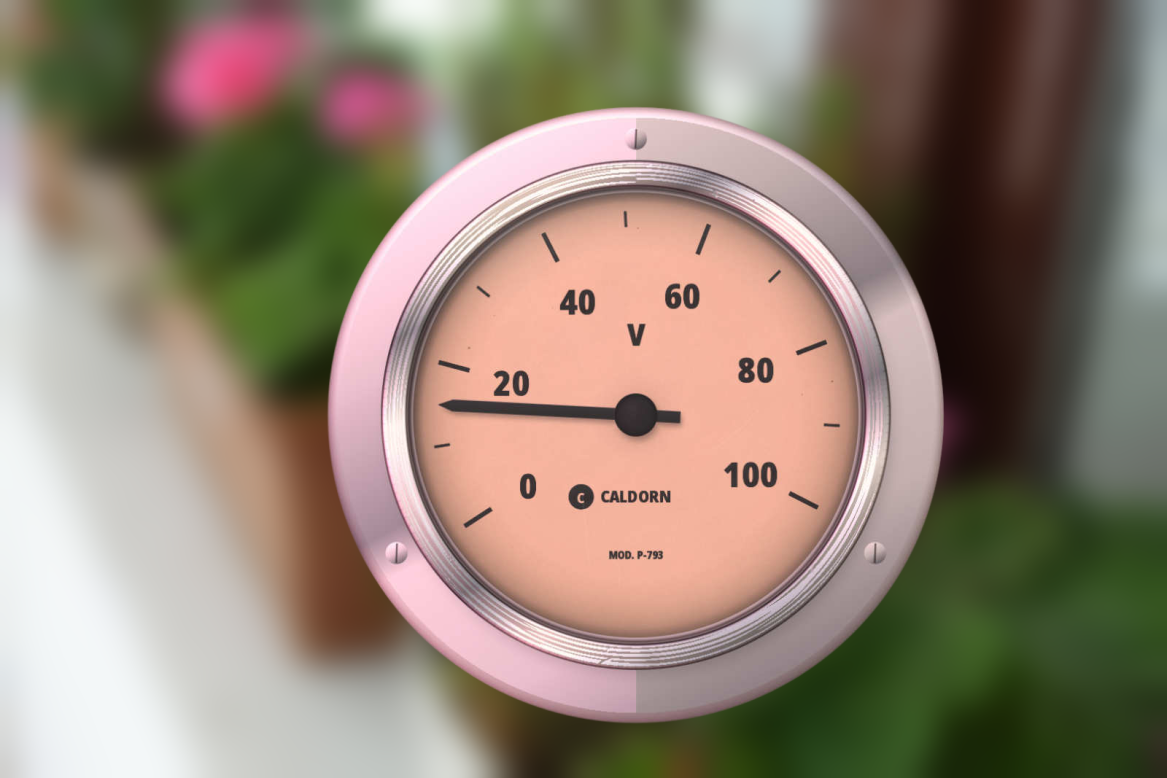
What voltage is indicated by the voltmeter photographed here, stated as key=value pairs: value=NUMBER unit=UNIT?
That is value=15 unit=V
